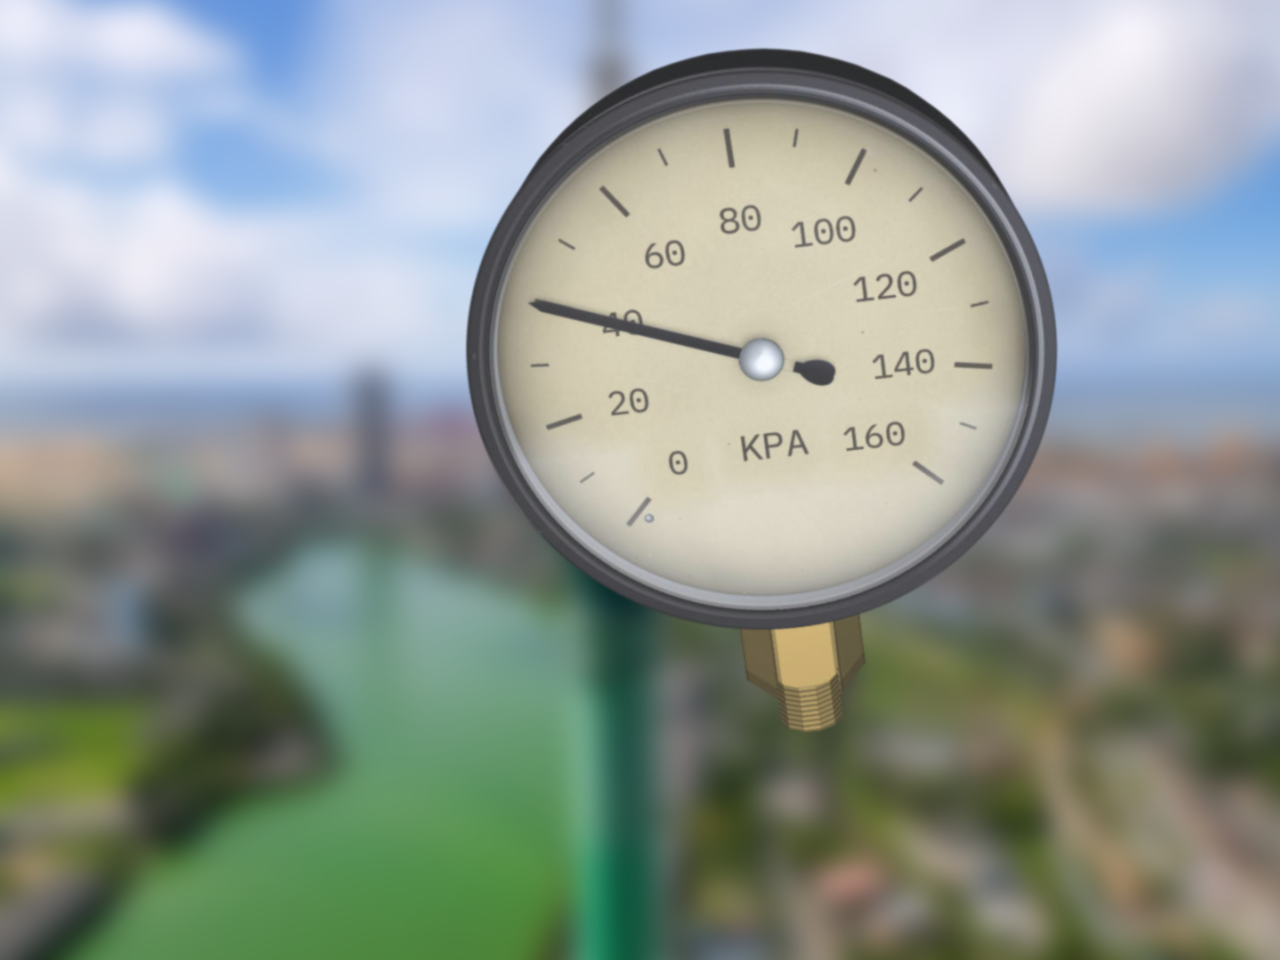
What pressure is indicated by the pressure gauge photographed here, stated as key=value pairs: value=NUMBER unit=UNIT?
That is value=40 unit=kPa
